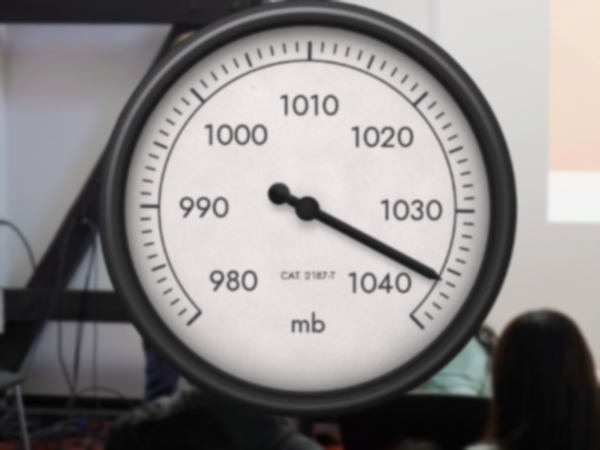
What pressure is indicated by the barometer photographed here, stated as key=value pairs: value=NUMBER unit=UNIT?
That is value=1036 unit=mbar
